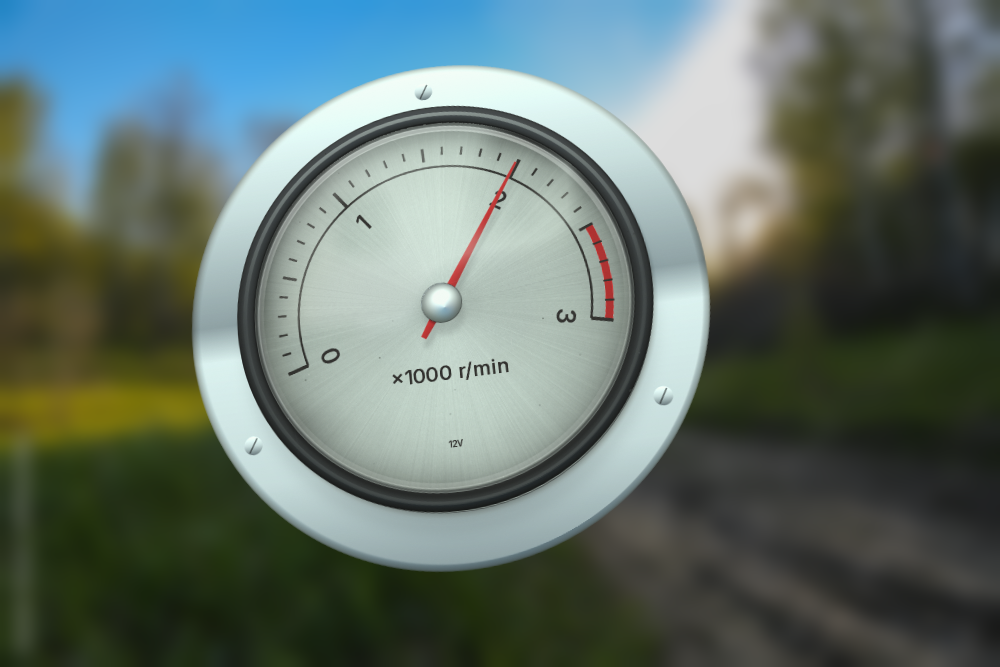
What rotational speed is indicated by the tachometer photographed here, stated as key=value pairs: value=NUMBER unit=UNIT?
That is value=2000 unit=rpm
